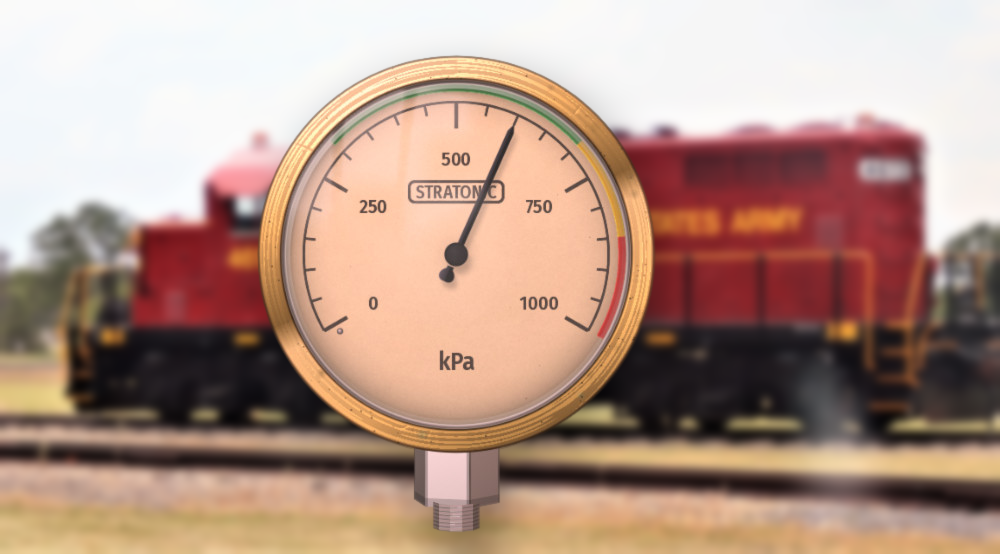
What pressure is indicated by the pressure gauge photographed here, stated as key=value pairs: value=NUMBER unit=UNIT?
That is value=600 unit=kPa
